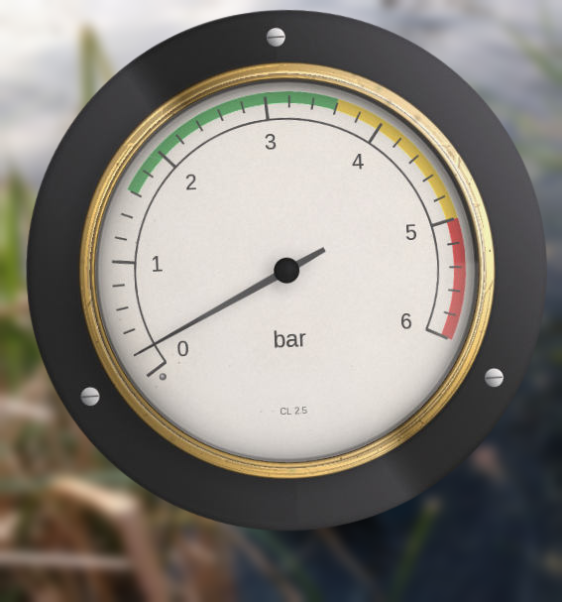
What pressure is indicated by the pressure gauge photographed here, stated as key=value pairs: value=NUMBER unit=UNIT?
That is value=0.2 unit=bar
